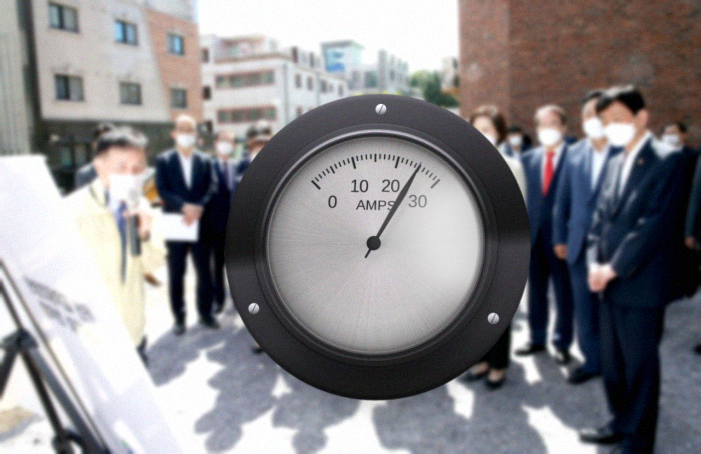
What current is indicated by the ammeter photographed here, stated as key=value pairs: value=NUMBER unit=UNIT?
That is value=25 unit=A
